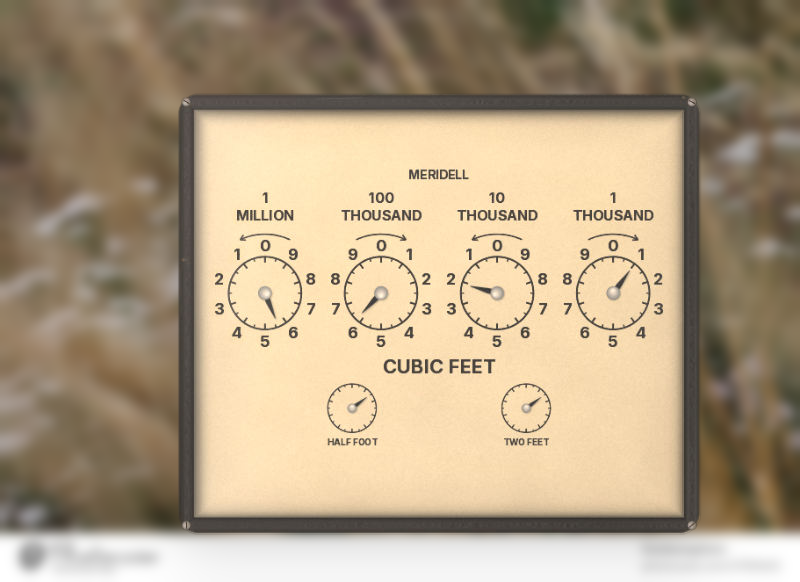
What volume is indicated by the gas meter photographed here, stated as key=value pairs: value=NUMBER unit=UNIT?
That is value=562100 unit=ft³
